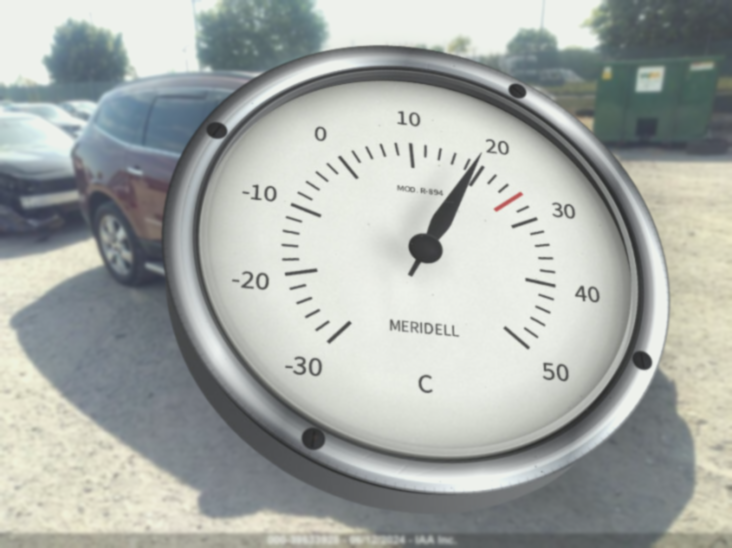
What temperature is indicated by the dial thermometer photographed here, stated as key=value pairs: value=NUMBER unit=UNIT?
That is value=19 unit=°C
